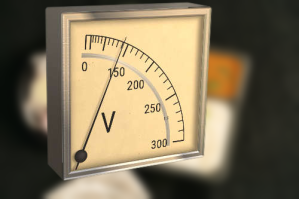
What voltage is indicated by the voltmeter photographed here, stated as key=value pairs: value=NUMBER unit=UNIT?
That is value=140 unit=V
